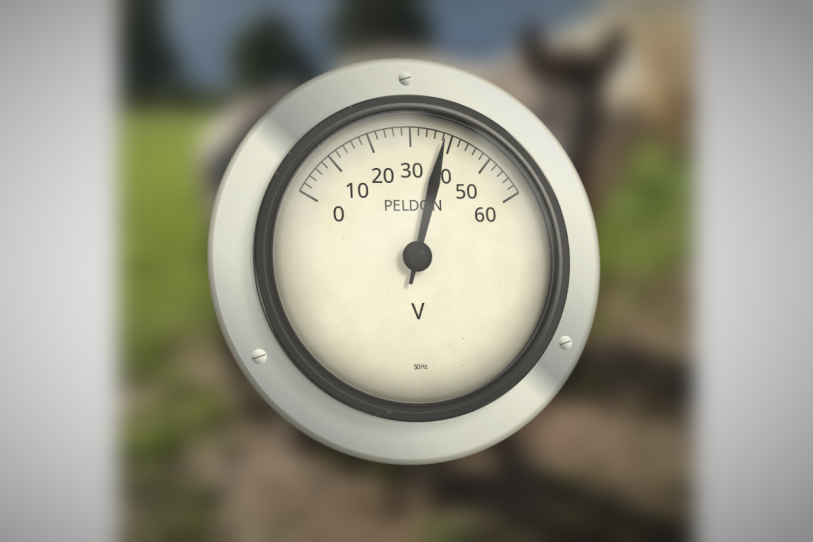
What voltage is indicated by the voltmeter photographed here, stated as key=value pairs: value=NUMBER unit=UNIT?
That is value=38 unit=V
